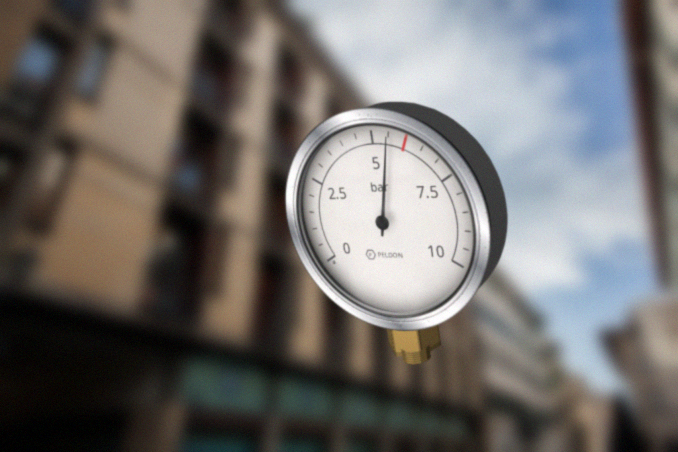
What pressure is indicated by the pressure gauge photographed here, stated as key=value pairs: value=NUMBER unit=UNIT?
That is value=5.5 unit=bar
